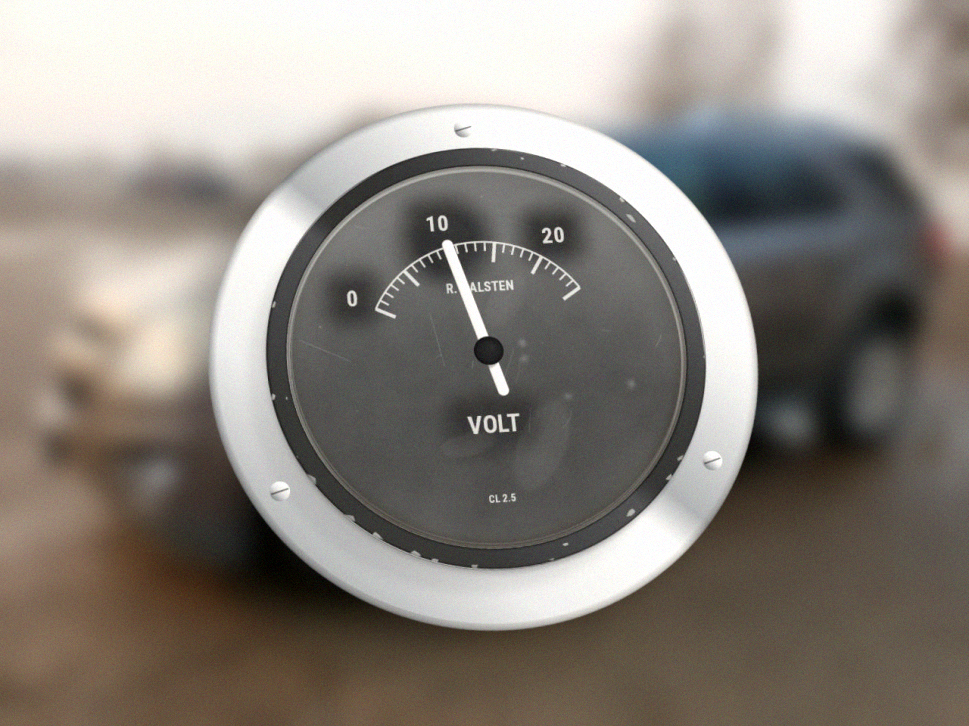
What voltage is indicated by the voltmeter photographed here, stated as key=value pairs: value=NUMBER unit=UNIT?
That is value=10 unit=V
